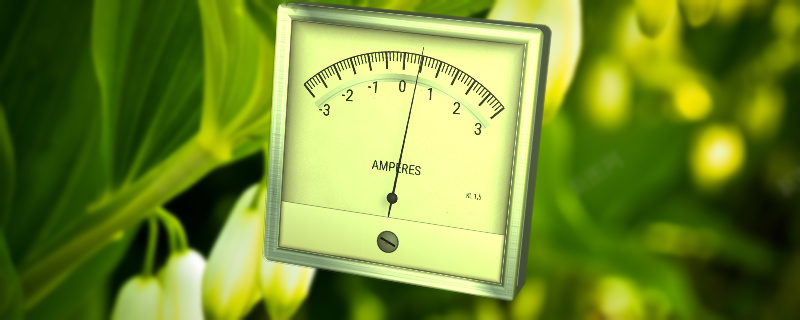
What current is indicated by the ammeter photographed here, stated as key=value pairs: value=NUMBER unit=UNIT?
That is value=0.5 unit=A
